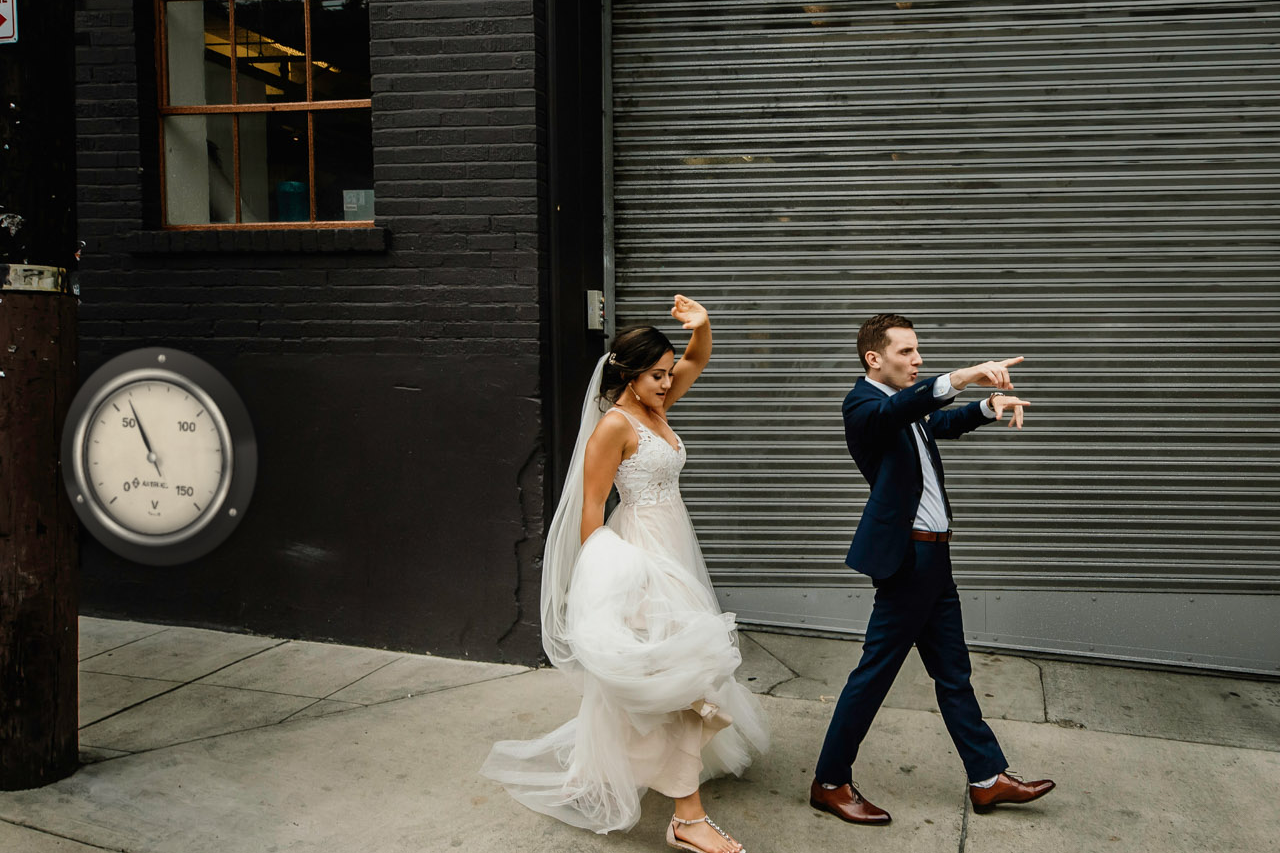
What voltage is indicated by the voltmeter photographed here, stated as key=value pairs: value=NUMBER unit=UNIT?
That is value=60 unit=V
